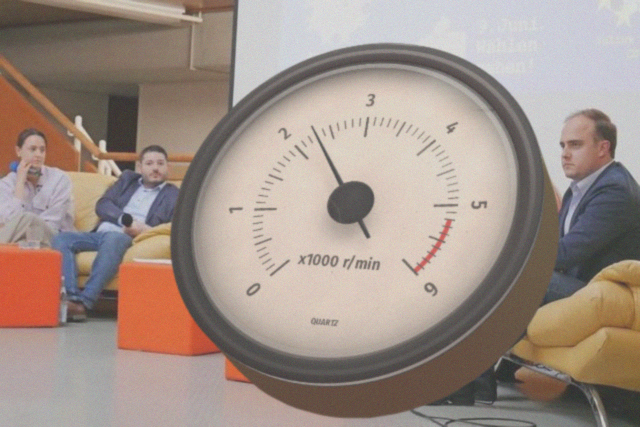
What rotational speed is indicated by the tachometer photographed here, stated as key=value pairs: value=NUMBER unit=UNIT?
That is value=2300 unit=rpm
